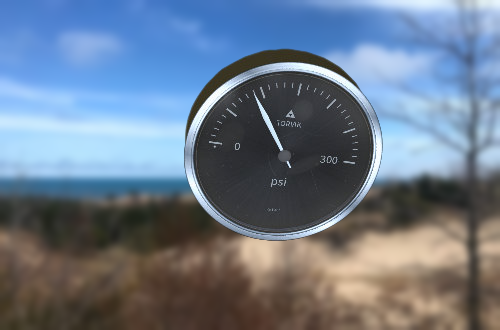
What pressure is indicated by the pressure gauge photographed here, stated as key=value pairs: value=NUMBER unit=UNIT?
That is value=90 unit=psi
